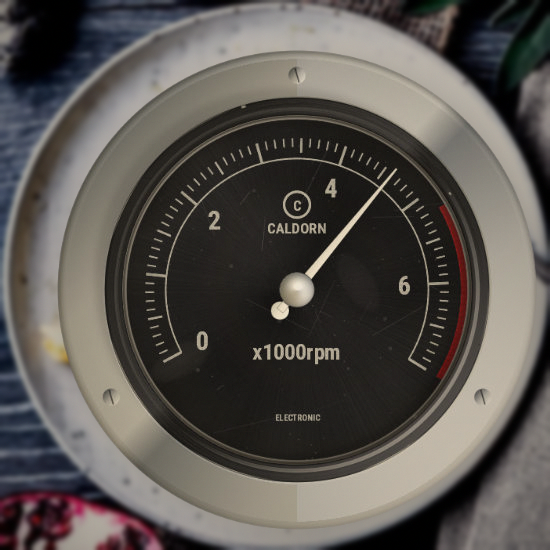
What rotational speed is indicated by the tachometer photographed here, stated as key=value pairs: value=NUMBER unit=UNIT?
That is value=4600 unit=rpm
